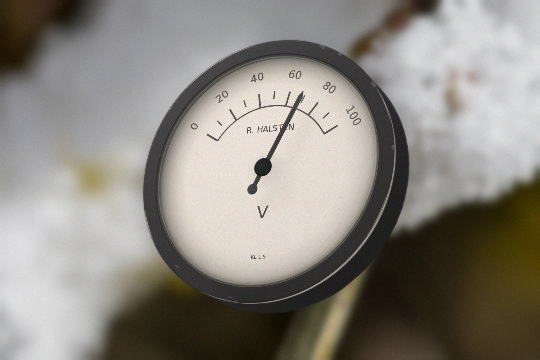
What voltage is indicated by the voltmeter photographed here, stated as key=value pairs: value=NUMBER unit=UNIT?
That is value=70 unit=V
